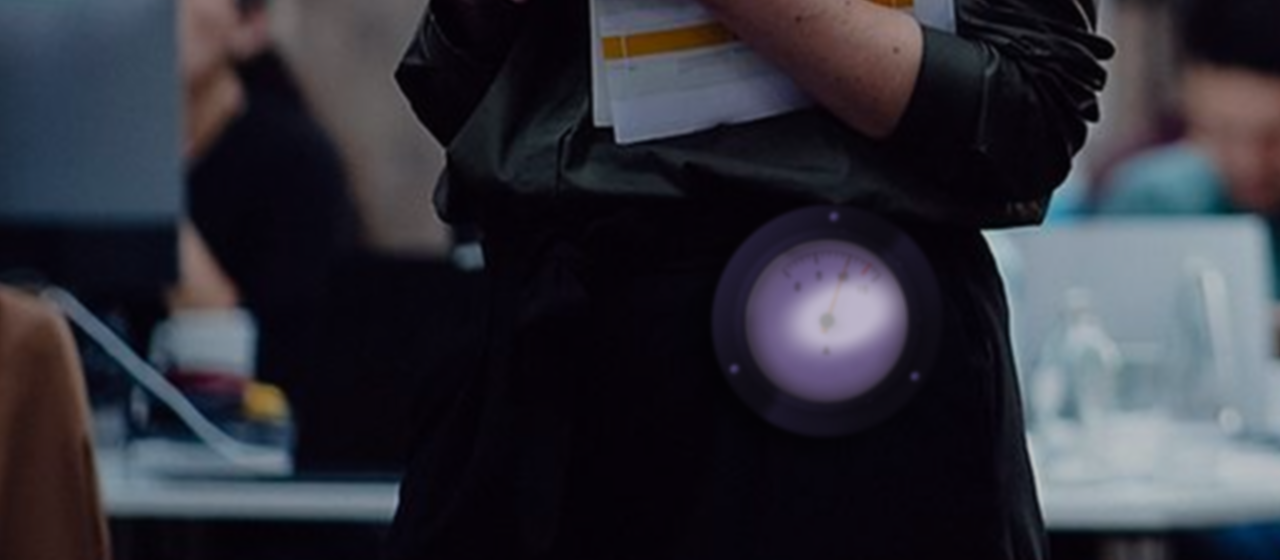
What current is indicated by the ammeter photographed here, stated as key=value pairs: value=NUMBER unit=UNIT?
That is value=10 unit=A
